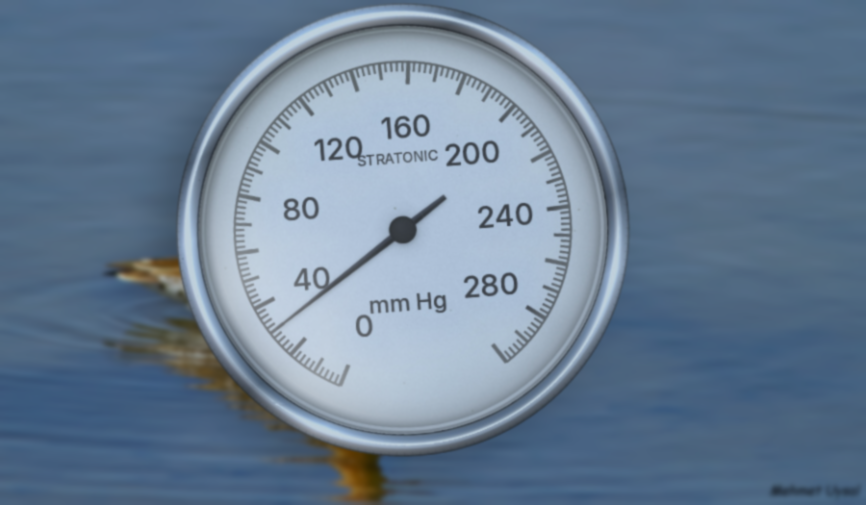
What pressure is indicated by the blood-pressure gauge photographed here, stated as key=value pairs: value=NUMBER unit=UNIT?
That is value=30 unit=mmHg
